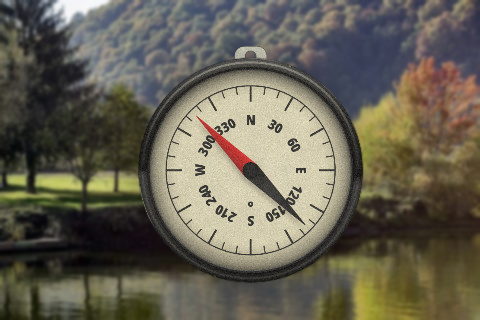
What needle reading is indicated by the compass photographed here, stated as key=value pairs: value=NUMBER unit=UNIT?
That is value=315 unit=°
